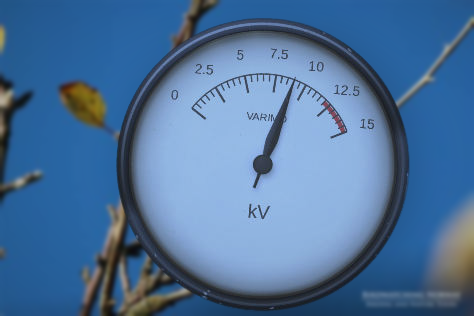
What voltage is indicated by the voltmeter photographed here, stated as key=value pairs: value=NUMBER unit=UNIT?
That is value=9 unit=kV
